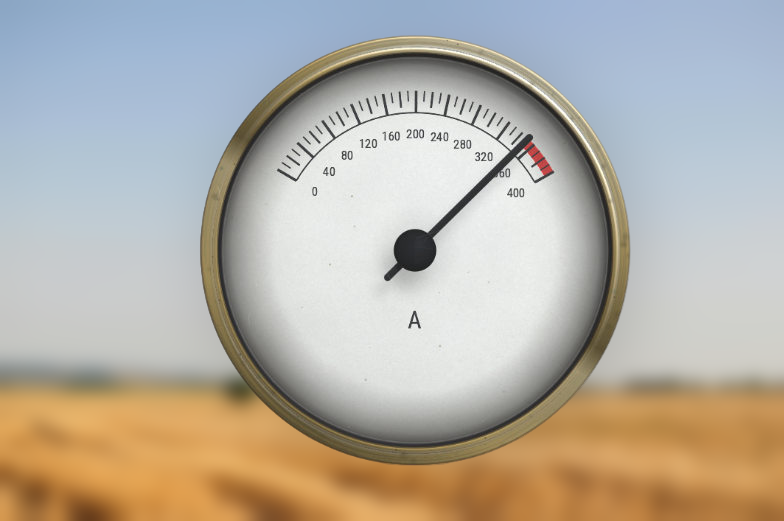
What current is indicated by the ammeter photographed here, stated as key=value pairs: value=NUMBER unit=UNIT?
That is value=350 unit=A
